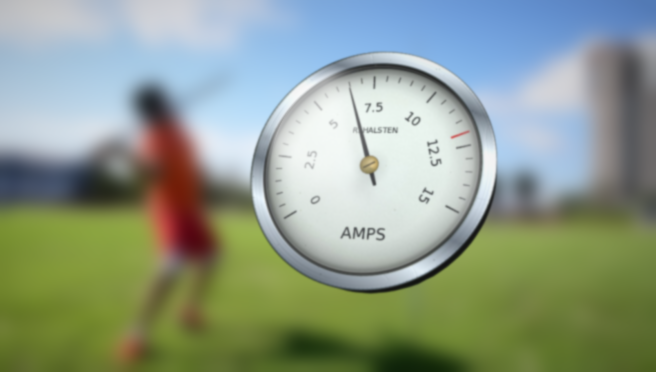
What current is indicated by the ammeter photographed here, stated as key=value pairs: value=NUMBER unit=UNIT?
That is value=6.5 unit=A
